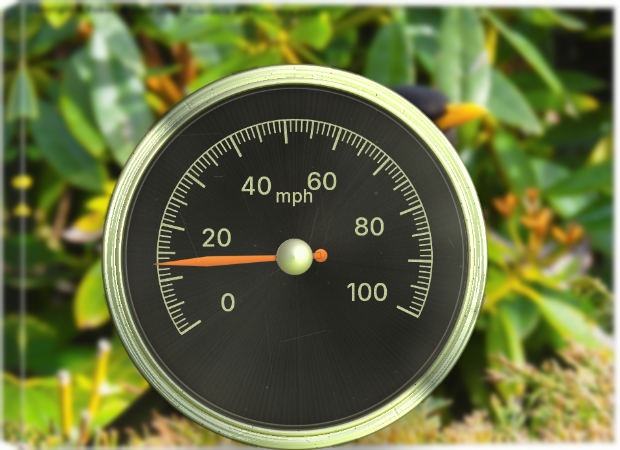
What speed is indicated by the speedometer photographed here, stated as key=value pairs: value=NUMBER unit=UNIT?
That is value=13 unit=mph
